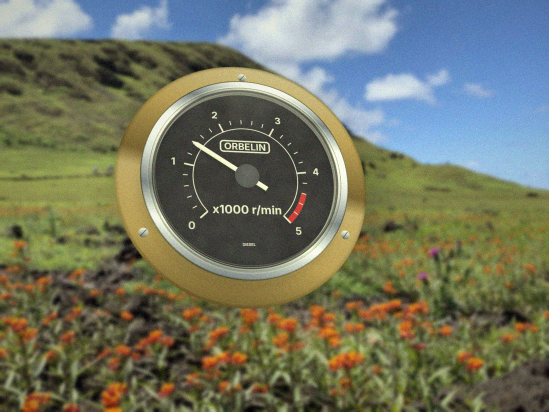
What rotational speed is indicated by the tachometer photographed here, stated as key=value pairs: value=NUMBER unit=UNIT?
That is value=1400 unit=rpm
